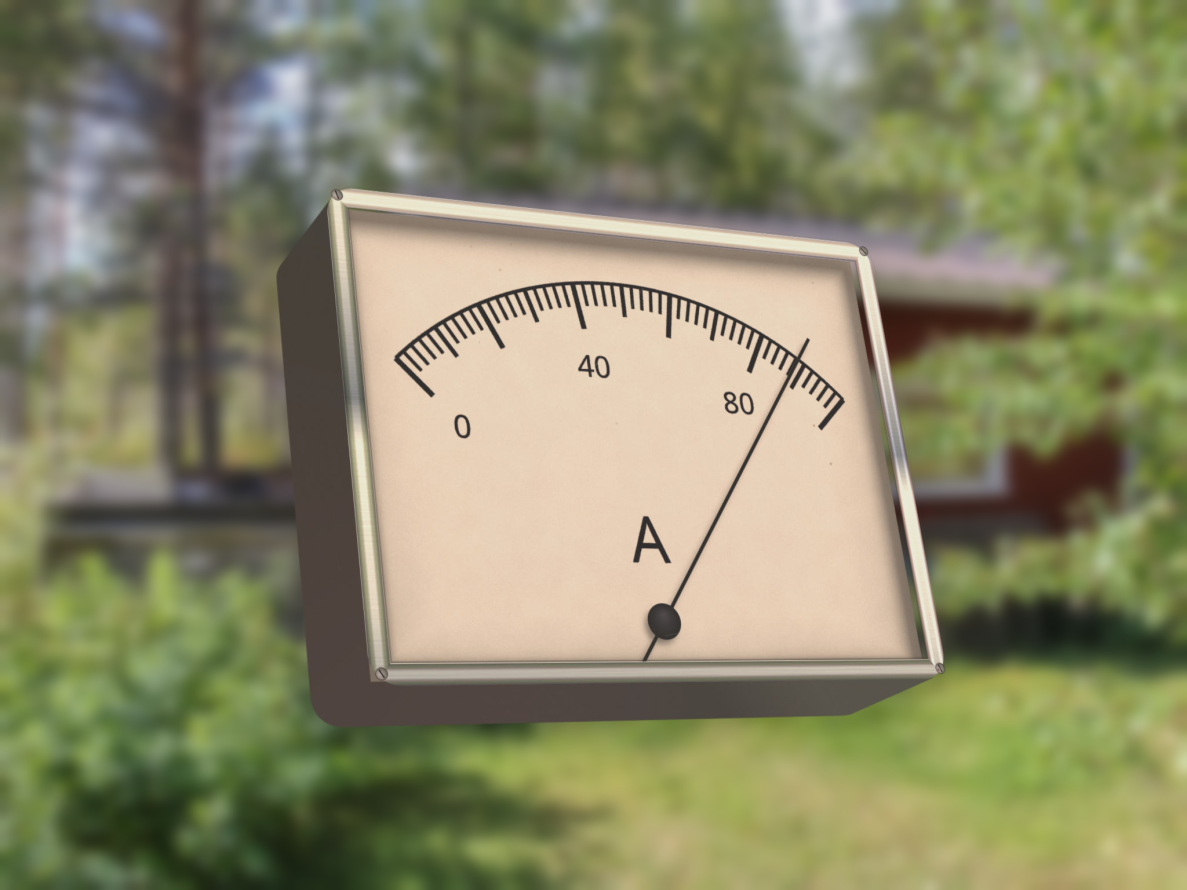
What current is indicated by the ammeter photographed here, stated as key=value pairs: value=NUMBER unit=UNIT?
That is value=88 unit=A
